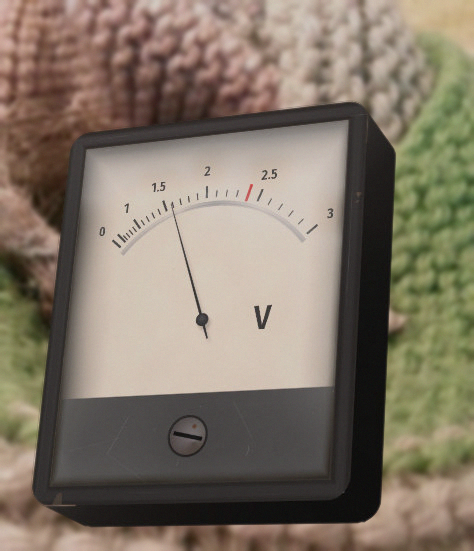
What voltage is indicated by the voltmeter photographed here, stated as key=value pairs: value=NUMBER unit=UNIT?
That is value=1.6 unit=V
